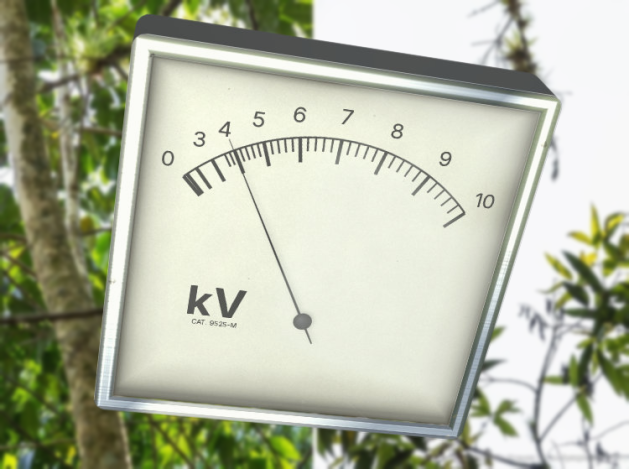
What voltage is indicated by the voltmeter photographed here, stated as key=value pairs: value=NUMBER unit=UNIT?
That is value=4 unit=kV
